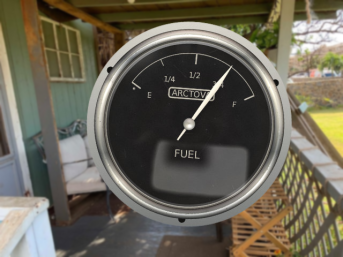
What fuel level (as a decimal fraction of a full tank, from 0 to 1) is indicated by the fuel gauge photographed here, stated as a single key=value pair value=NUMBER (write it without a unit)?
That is value=0.75
